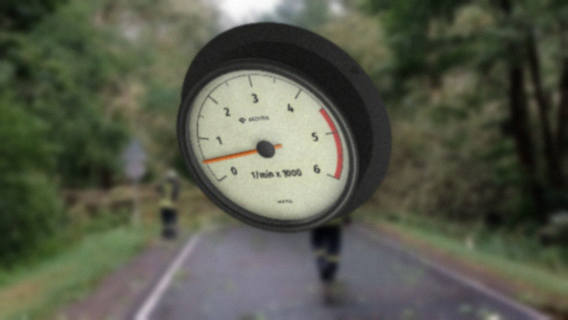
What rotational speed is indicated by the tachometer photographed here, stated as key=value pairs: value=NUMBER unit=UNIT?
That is value=500 unit=rpm
